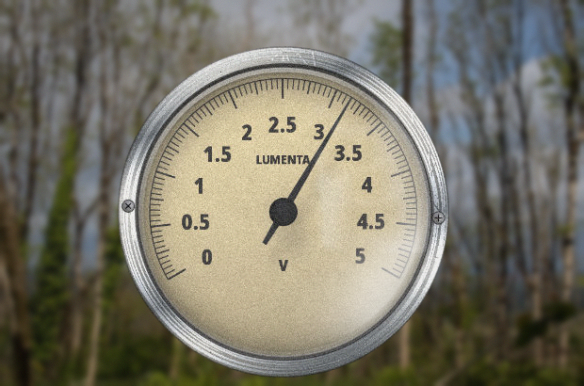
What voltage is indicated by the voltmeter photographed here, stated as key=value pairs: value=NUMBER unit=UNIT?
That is value=3.15 unit=V
